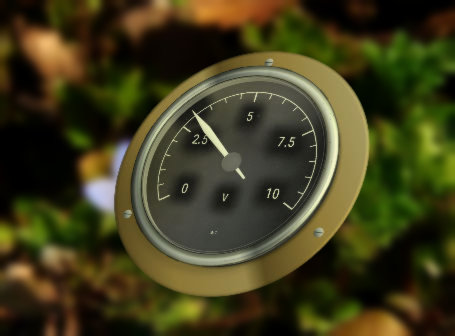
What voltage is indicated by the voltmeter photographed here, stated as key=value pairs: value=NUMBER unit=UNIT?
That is value=3 unit=V
